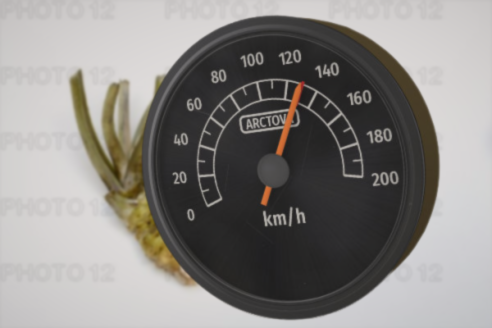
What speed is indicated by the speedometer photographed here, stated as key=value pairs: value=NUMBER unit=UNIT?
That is value=130 unit=km/h
